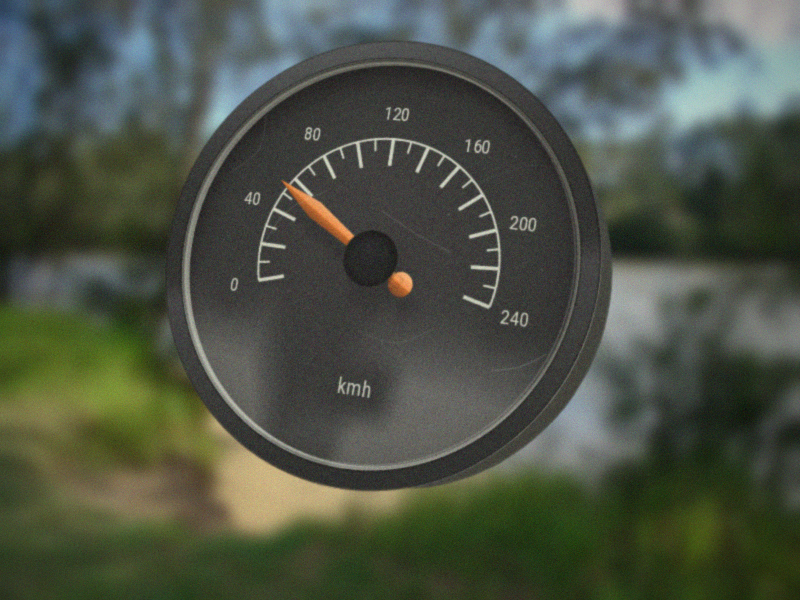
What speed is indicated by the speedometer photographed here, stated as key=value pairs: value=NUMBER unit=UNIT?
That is value=55 unit=km/h
